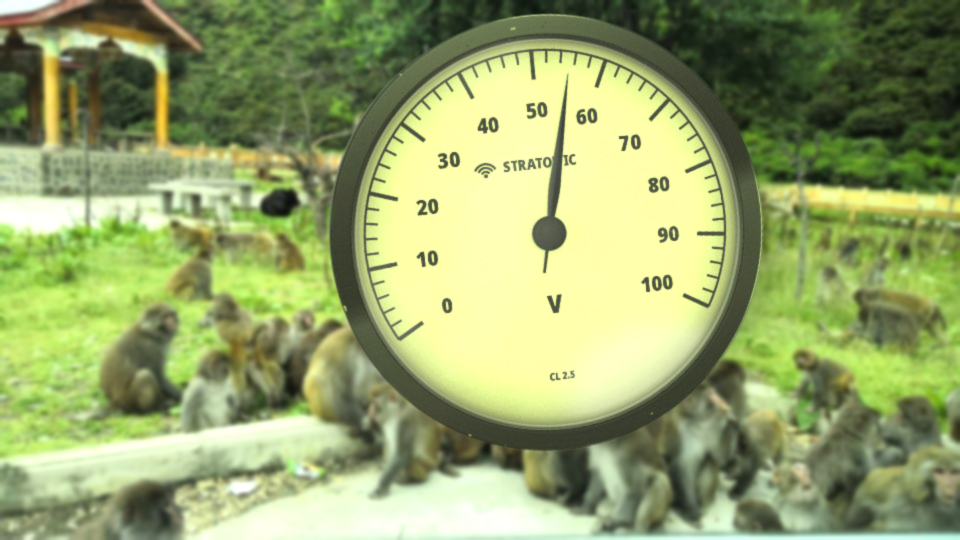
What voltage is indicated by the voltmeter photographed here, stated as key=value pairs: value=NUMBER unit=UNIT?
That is value=55 unit=V
